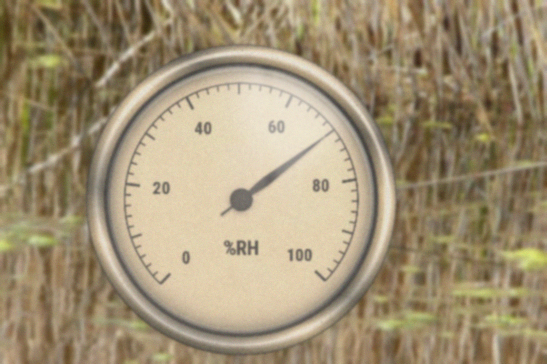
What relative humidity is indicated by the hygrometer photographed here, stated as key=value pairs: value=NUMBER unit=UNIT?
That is value=70 unit=%
